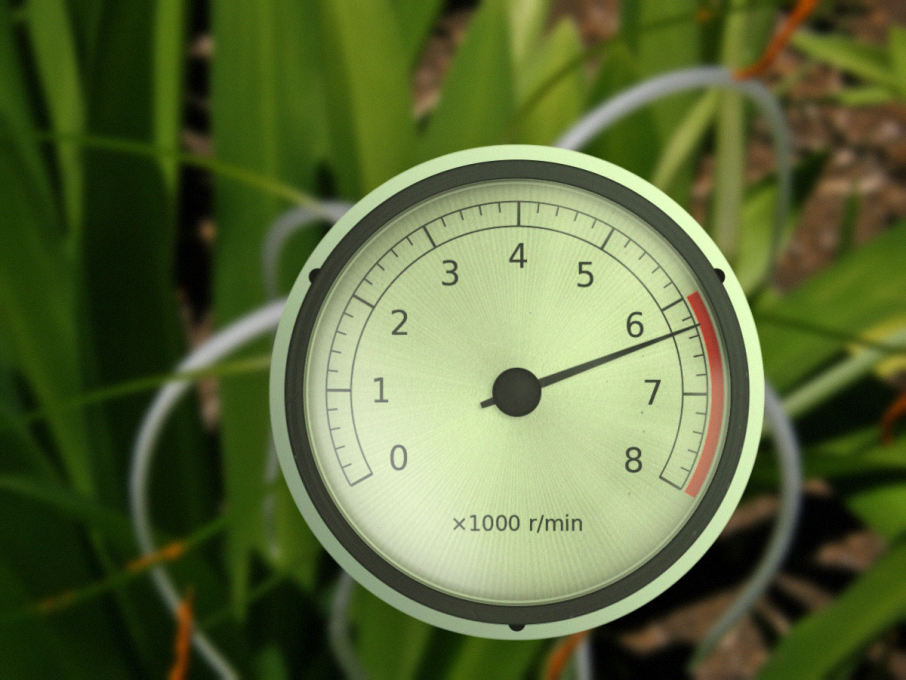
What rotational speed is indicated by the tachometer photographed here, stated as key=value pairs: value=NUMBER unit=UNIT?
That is value=6300 unit=rpm
